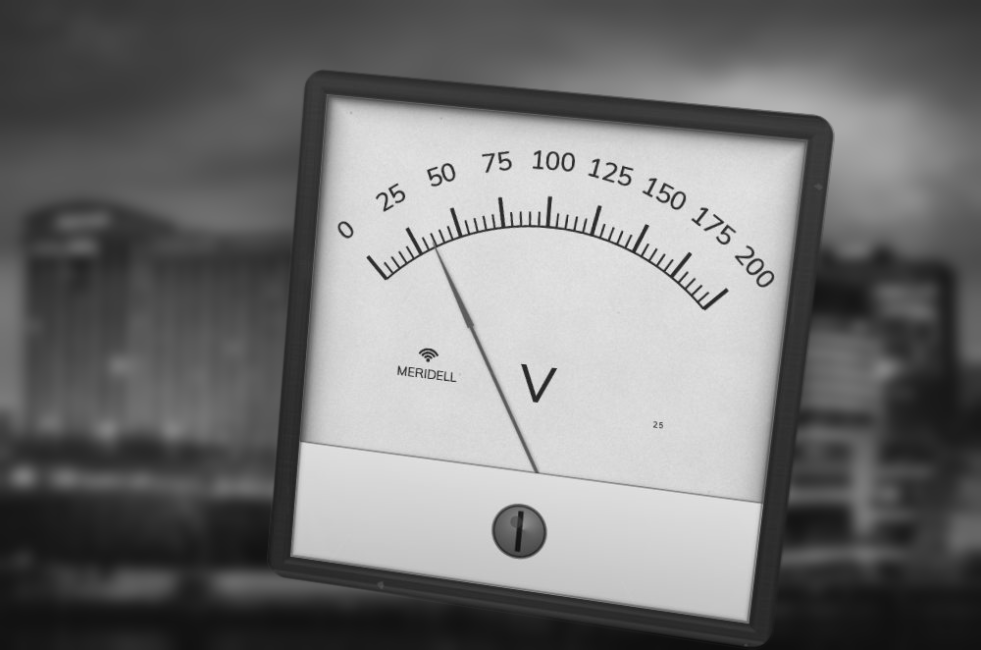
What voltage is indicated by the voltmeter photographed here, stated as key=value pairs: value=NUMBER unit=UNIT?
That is value=35 unit=V
